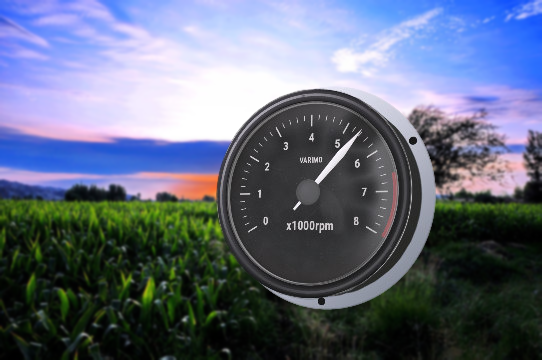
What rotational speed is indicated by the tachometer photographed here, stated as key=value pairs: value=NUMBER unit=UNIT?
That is value=5400 unit=rpm
